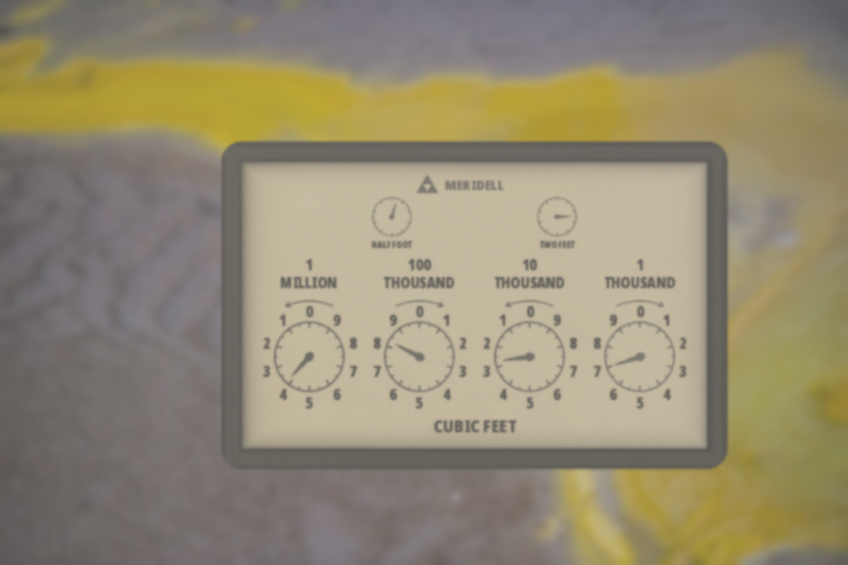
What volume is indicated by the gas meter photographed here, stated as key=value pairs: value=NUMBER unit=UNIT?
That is value=382700 unit=ft³
